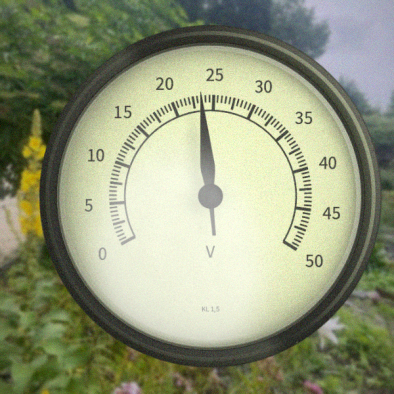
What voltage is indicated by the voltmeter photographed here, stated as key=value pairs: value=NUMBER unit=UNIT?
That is value=23.5 unit=V
